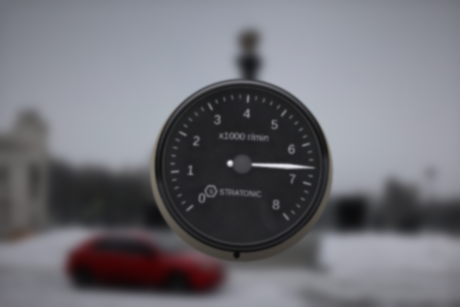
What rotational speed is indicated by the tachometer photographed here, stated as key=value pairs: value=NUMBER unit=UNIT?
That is value=6600 unit=rpm
